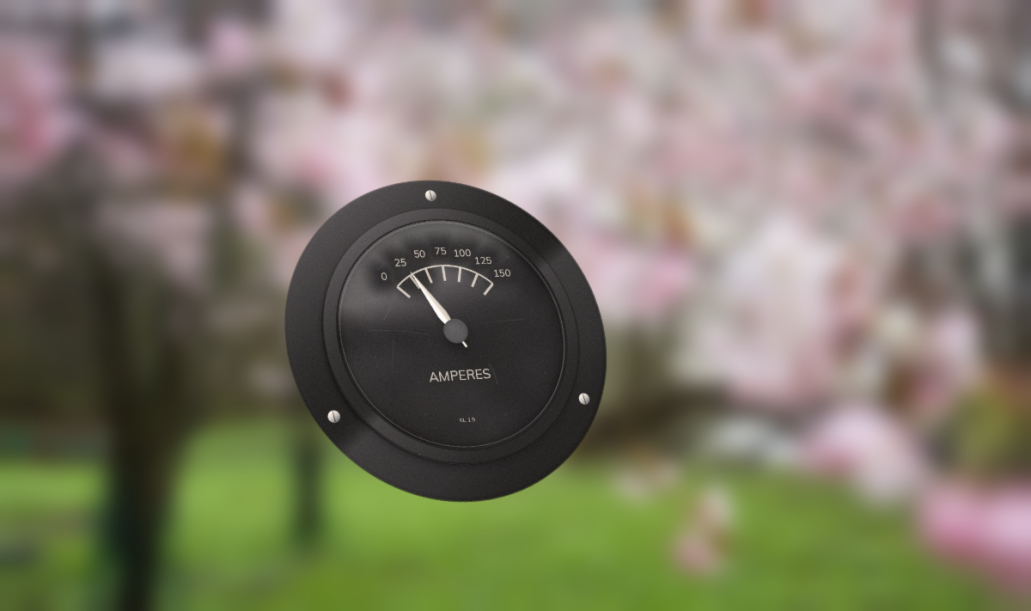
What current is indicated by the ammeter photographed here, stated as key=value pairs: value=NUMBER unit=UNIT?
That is value=25 unit=A
